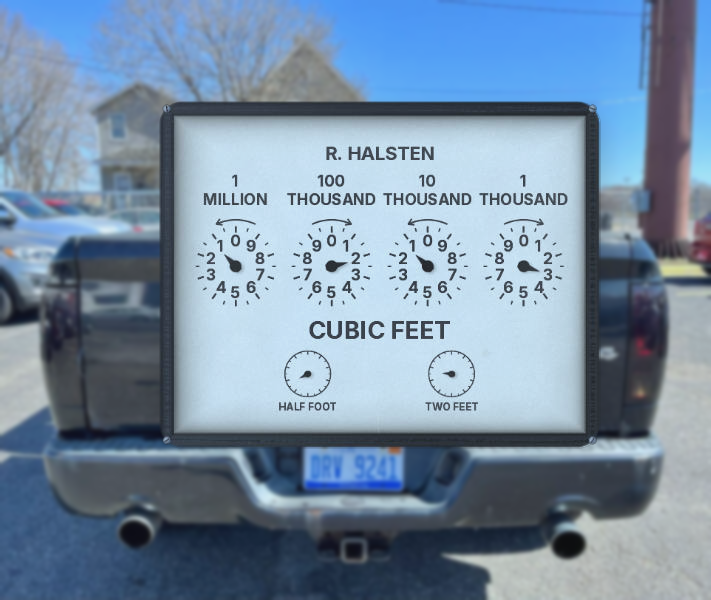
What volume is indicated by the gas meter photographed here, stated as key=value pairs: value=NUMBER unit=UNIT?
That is value=121300 unit=ft³
